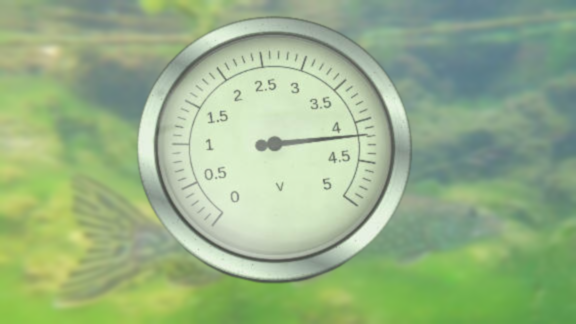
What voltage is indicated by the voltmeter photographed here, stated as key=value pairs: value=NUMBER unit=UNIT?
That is value=4.2 unit=V
